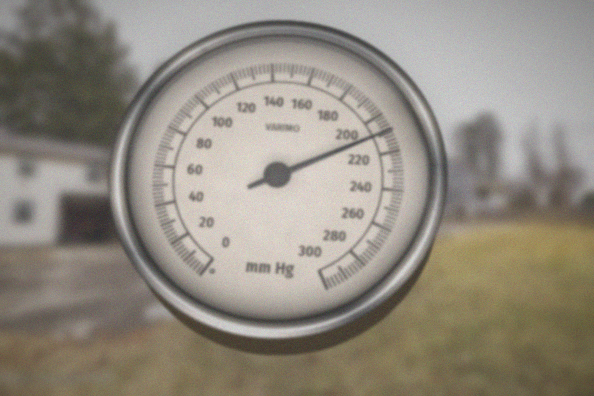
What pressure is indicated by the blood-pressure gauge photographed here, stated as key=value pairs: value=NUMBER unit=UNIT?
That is value=210 unit=mmHg
